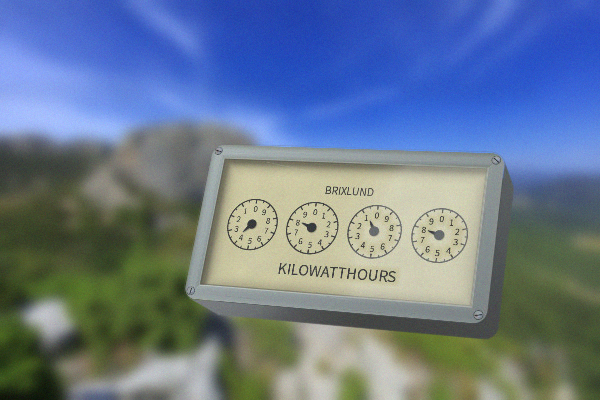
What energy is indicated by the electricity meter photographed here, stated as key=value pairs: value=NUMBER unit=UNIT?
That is value=3808 unit=kWh
